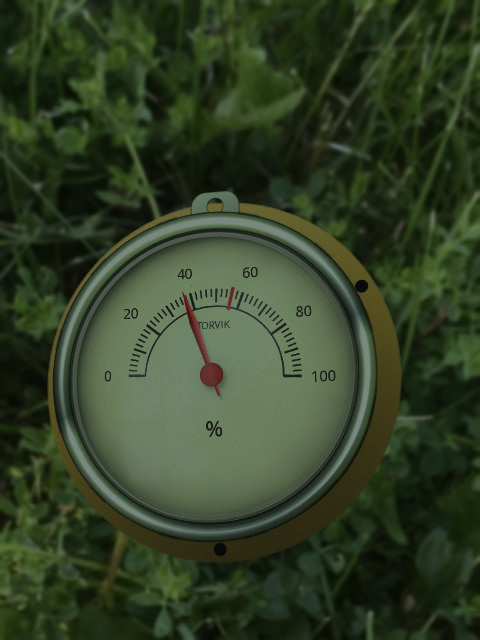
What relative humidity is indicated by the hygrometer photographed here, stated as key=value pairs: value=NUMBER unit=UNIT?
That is value=38 unit=%
